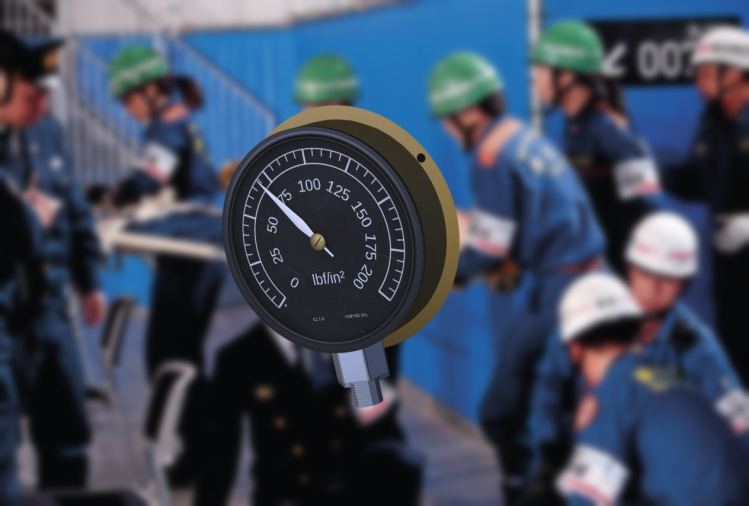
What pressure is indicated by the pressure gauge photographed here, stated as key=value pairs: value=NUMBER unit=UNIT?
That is value=70 unit=psi
